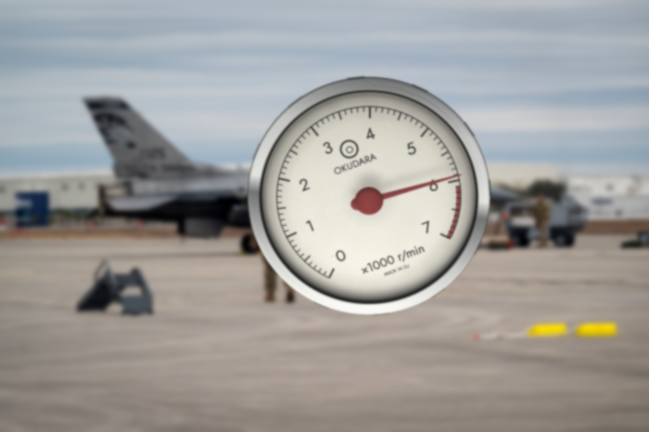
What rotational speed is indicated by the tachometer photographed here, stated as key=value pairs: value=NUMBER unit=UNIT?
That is value=5900 unit=rpm
